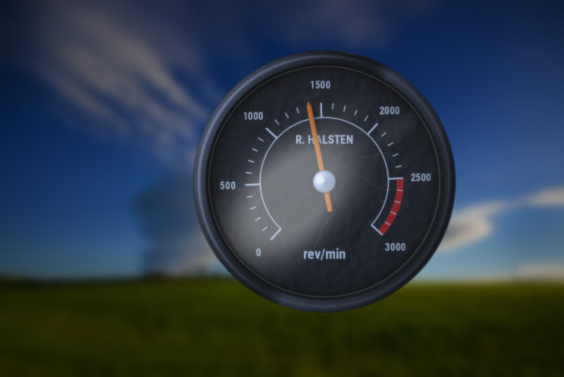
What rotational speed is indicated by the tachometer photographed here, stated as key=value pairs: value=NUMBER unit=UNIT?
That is value=1400 unit=rpm
